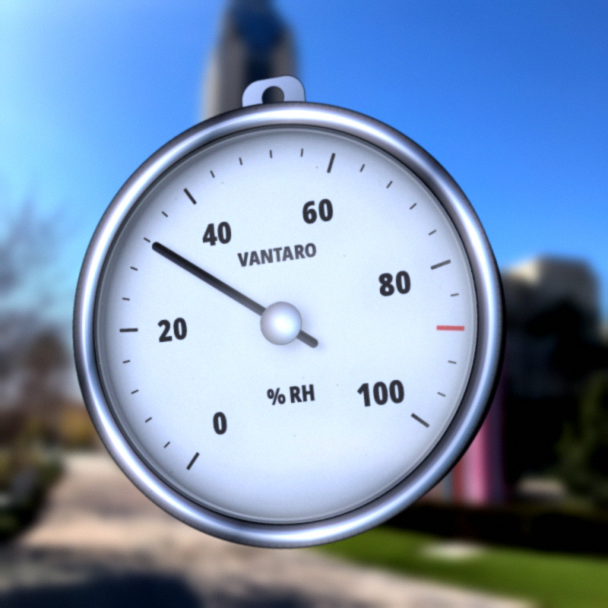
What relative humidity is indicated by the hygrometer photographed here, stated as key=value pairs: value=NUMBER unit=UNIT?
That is value=32 unit=%
